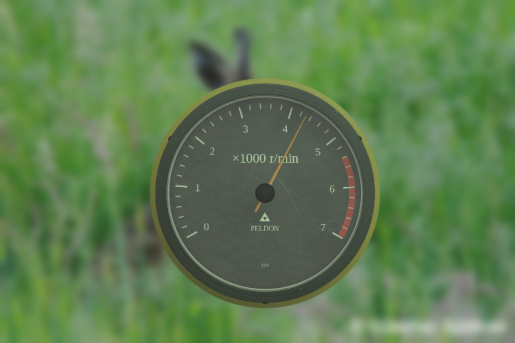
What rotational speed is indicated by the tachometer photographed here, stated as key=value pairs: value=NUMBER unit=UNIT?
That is value=4300 unit=rpm
